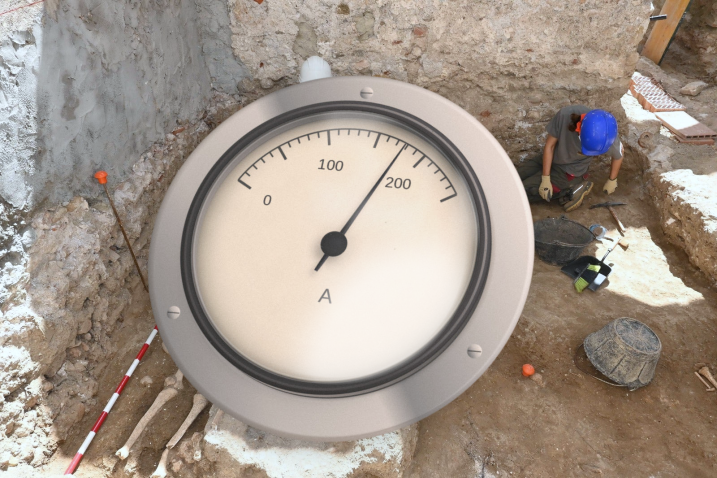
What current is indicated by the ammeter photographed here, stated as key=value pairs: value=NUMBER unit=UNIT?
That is value=180 unit=A
